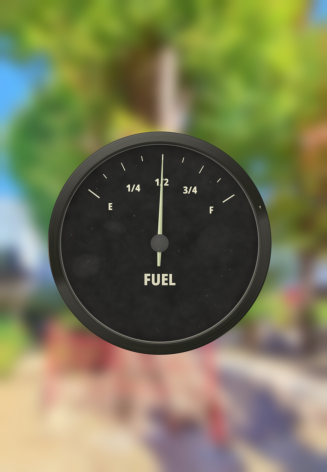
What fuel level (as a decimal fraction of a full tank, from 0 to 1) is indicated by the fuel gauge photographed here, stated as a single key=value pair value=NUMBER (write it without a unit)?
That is value=0.5
